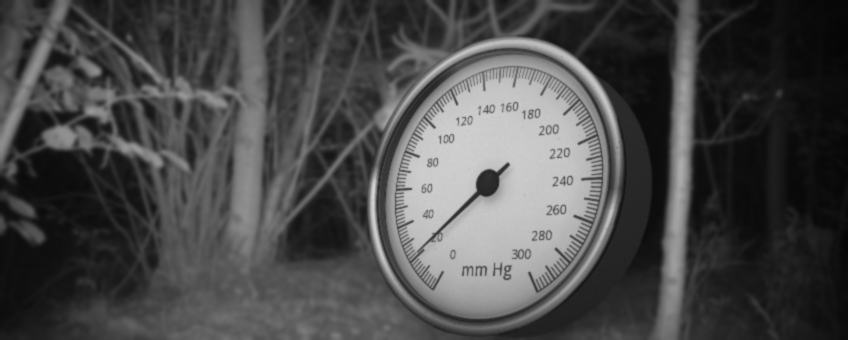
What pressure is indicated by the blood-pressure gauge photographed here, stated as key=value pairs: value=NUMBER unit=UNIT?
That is value=20 unit=mmHg
